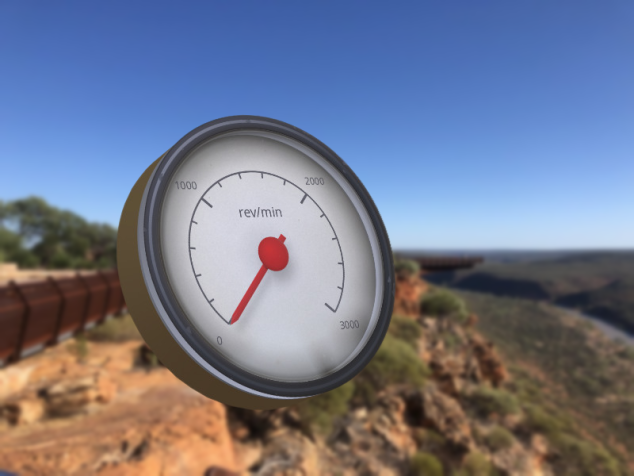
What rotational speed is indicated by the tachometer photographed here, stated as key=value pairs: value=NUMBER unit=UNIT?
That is value=0 unit=rpm
